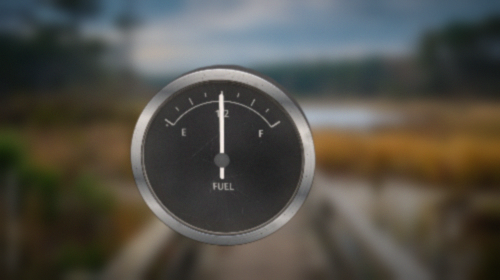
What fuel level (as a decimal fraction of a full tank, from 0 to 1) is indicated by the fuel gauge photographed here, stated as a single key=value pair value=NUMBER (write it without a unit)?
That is value=0.5
